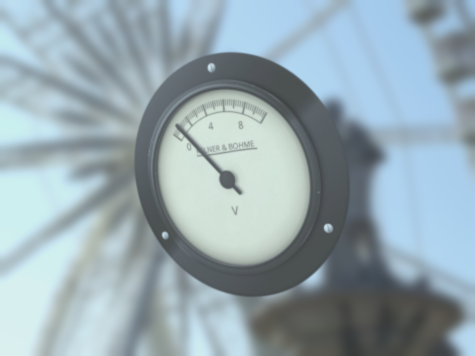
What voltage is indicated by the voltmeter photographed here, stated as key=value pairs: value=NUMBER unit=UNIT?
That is value=1 unit=V
